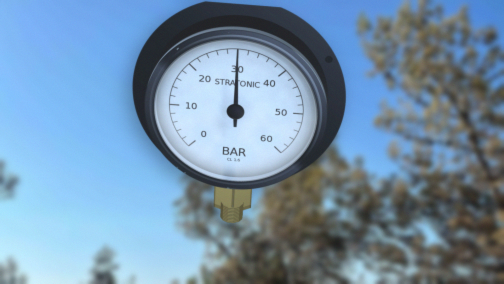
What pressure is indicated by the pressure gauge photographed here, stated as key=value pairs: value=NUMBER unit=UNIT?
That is value=30 unit=bar
